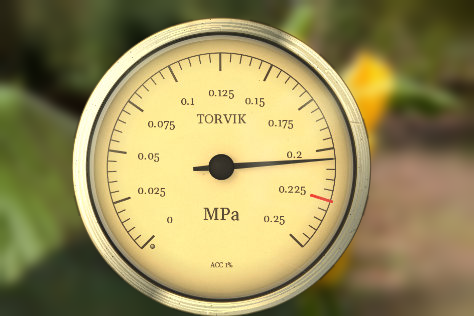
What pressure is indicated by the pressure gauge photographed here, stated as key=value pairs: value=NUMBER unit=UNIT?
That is value=0.205 unit=MPa
